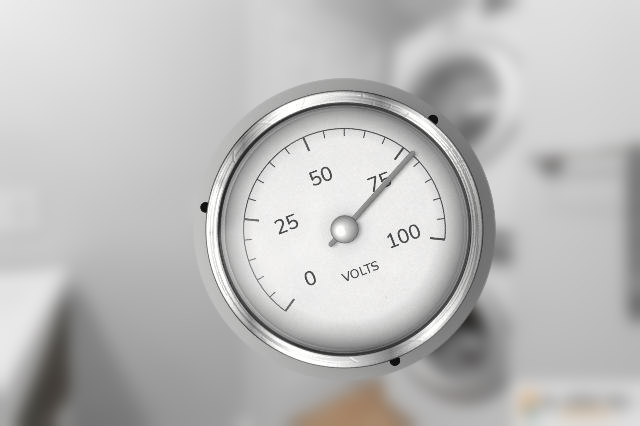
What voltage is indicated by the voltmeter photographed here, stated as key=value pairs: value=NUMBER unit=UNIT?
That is value=77.5 unit=V
